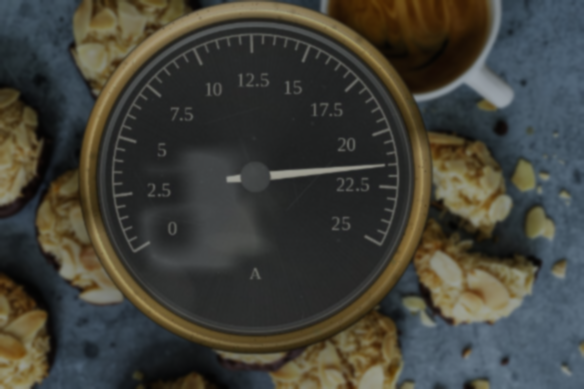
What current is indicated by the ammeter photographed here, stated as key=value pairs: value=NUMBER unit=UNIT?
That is value=21.5 unit=A
